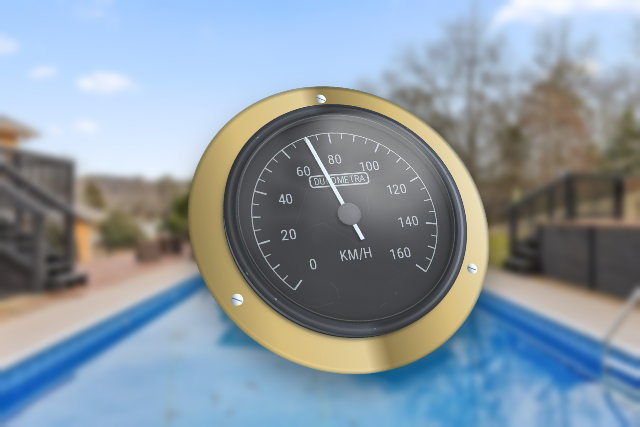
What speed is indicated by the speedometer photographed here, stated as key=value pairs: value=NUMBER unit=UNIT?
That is value=70 unit=km/h
